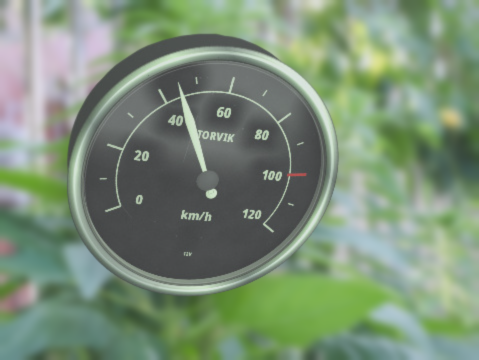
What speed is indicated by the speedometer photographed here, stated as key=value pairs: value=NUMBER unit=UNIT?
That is value=45 unit=km/h
